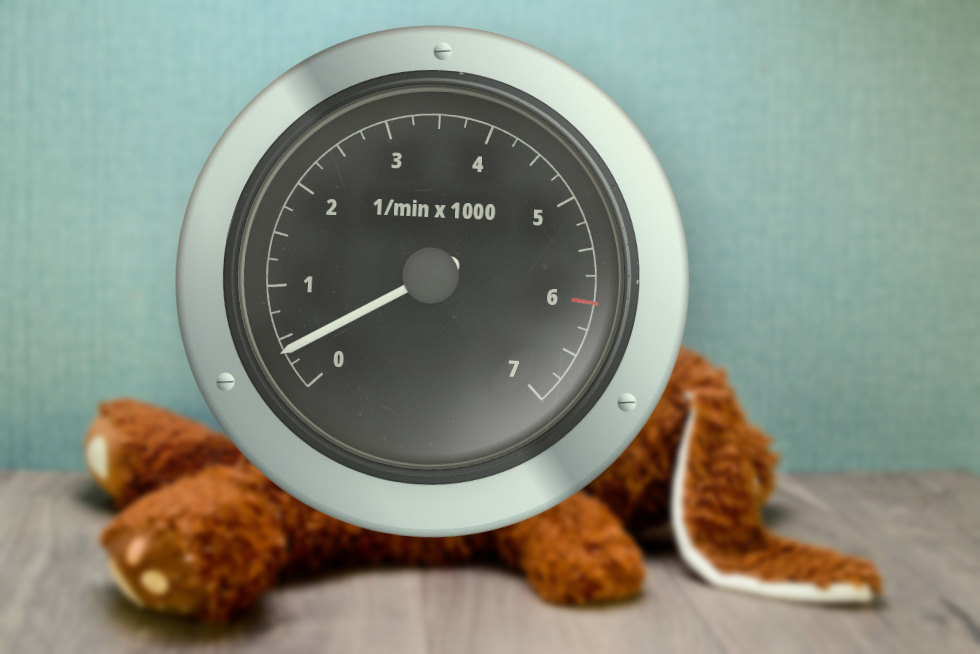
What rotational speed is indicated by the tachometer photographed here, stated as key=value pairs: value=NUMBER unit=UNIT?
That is value=375 unit=rpm
